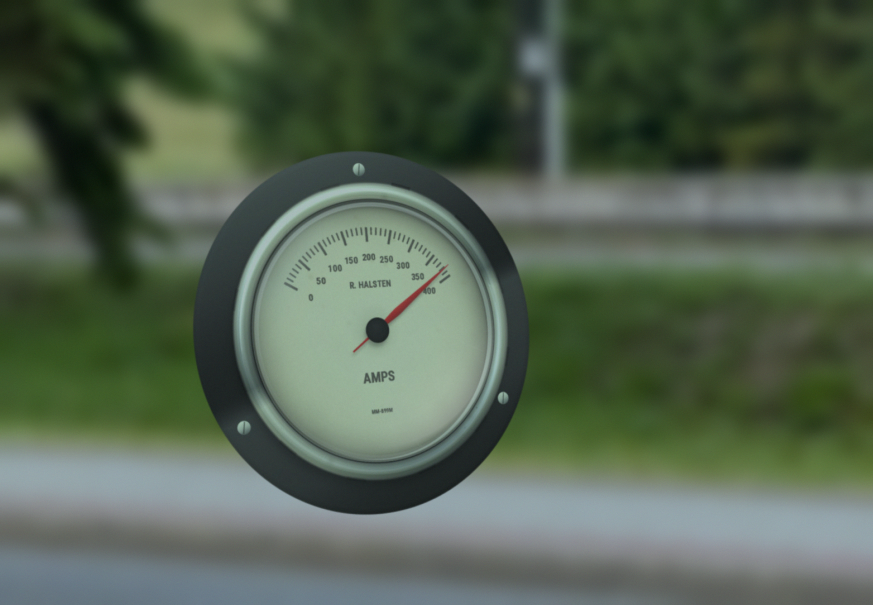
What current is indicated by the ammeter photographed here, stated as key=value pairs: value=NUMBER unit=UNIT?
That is value=380 unit=A
